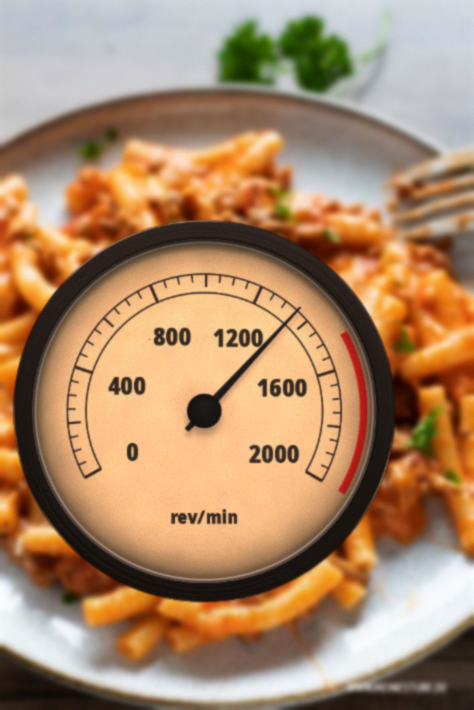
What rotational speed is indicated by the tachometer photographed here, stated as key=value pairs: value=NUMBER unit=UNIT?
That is value=1350 unit=rpm
